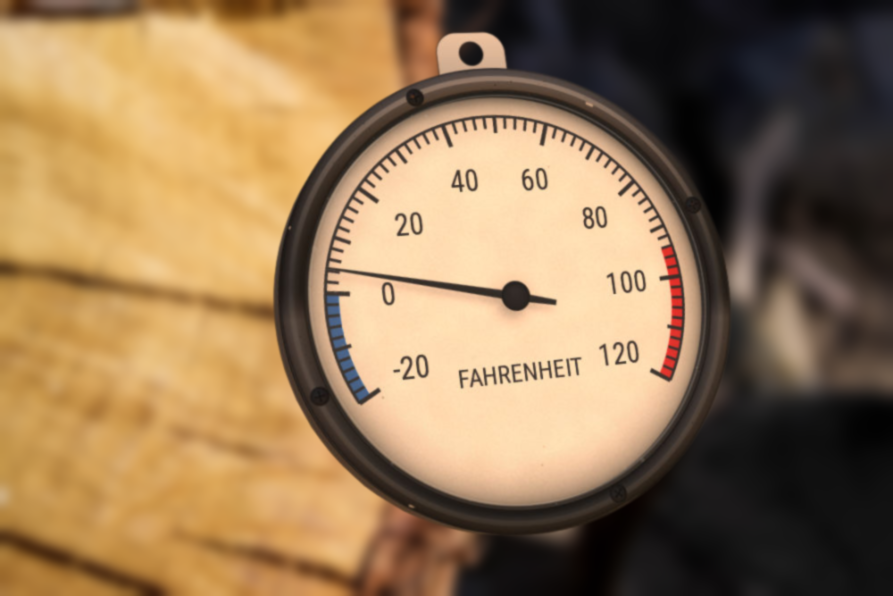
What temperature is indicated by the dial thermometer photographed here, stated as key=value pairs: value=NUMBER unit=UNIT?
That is value=4 unit=°F
